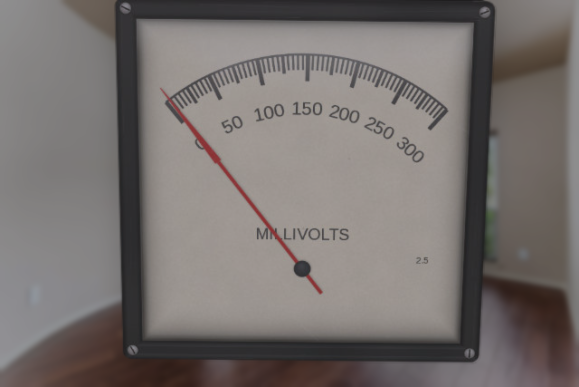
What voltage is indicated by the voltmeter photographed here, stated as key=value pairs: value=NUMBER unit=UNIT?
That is value=5 unit=mV
